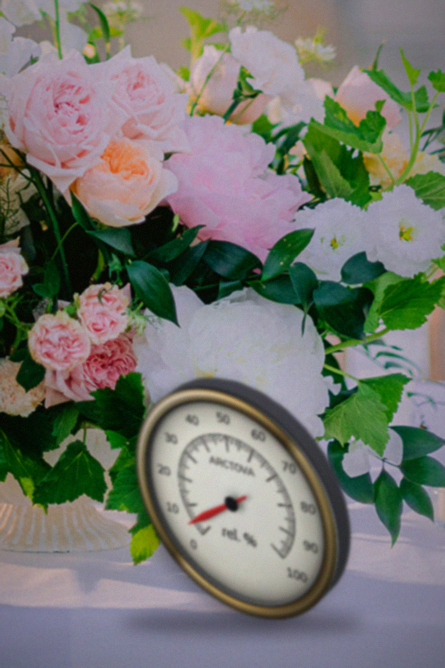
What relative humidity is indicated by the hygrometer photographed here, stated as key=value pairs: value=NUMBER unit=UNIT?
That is value=5 unit=%
